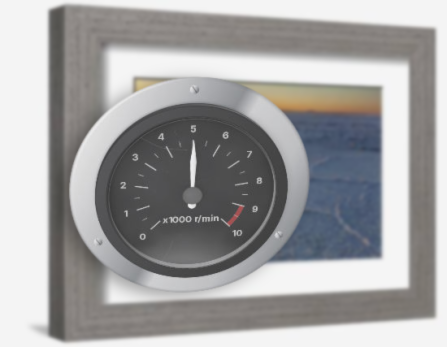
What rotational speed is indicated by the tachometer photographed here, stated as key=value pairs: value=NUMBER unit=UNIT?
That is value=5000 unit=rpm
